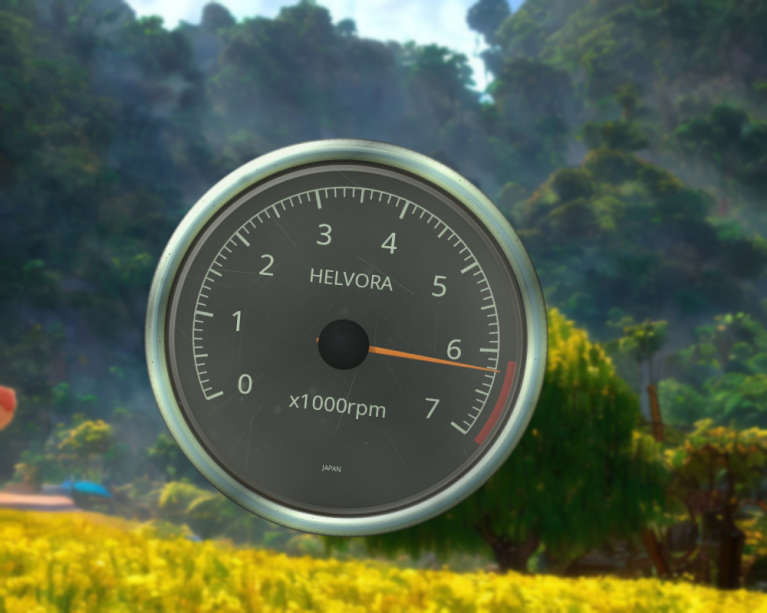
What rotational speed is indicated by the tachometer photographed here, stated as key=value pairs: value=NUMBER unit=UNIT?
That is value=6200 unit=rpm
